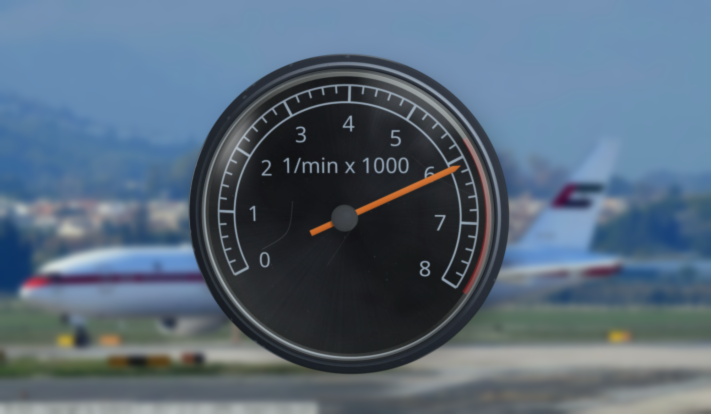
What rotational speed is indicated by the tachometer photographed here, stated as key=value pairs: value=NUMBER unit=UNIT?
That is value=6100 unit=rpm
